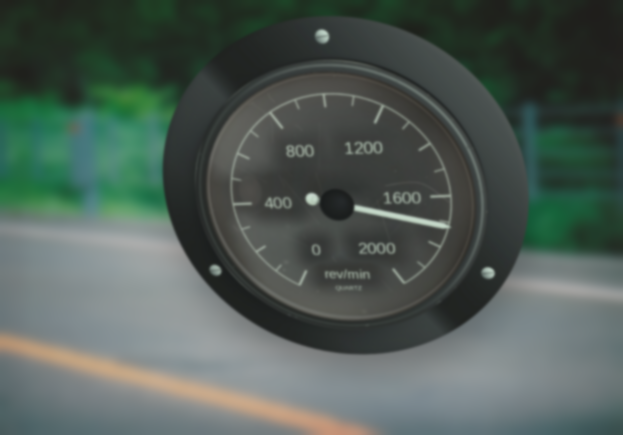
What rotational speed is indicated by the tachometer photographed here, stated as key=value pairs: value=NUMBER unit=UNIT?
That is value=1700 unit=rpm
